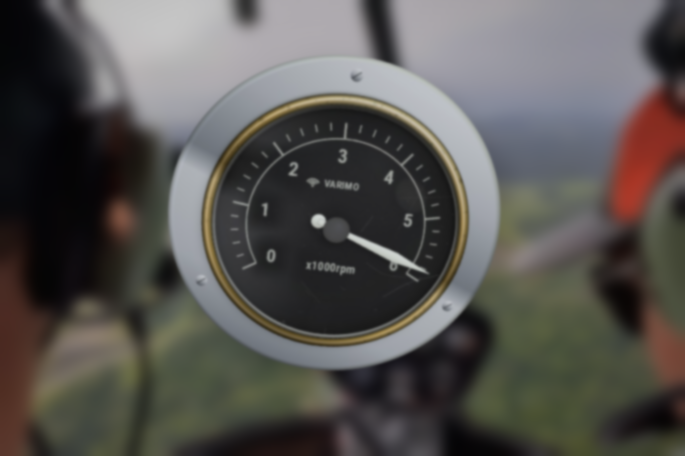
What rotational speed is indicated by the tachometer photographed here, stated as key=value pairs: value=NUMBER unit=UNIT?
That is value=5800 unit=rpm
